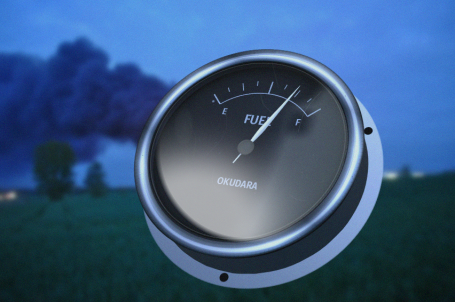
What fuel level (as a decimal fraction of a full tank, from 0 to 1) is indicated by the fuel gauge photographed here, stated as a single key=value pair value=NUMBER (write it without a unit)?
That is value=0.75
